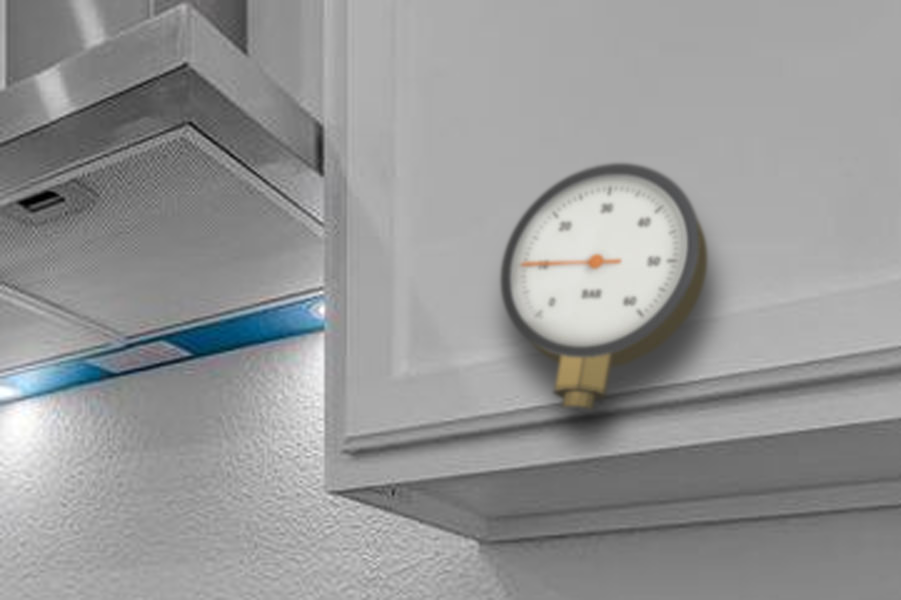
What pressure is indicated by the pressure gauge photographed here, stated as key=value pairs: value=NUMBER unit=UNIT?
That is value=10 unit=bar
